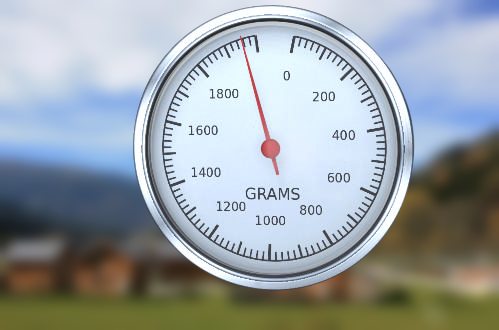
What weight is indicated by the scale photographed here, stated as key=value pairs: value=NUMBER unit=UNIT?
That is value=1960 unit=g
